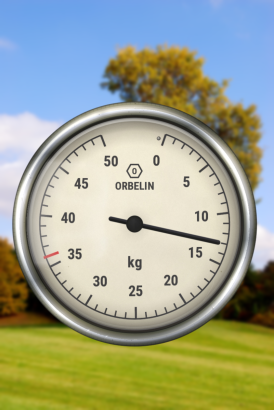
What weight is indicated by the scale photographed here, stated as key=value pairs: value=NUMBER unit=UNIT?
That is value=13 unit=kg
